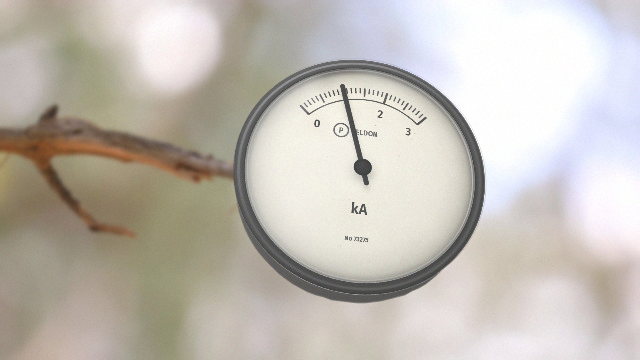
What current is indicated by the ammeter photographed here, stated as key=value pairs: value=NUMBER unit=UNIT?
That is value=1 unit=kA
